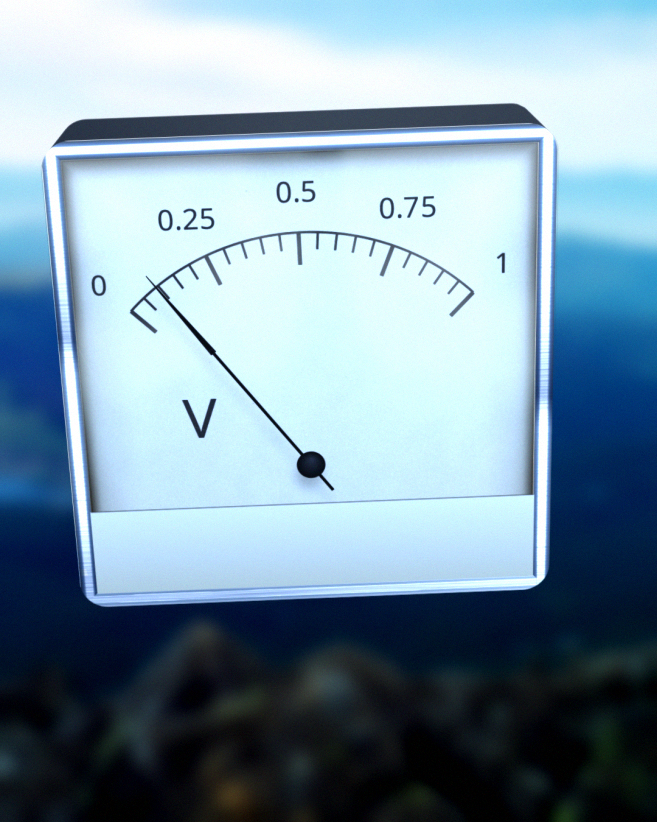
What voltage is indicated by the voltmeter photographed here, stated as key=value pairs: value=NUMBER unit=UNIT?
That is value=0.1 unit=V
